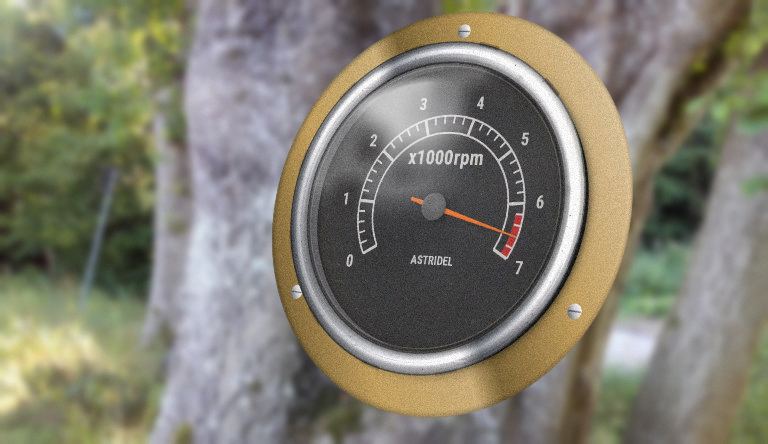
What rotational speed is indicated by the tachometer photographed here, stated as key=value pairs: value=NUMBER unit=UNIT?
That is value=6600 unit=rpm
